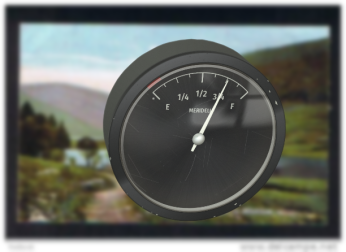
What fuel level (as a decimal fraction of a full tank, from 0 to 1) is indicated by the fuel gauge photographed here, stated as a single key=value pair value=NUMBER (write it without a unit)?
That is value=0.75
